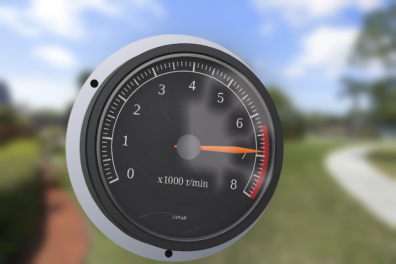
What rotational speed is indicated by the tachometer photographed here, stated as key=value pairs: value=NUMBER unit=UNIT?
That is value=6900 unit=rpm
